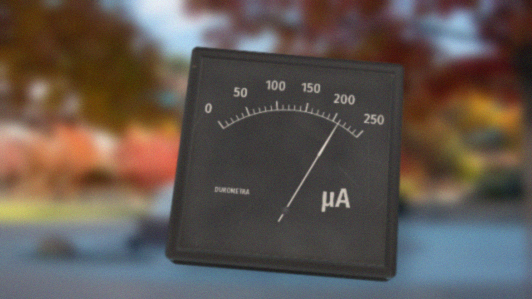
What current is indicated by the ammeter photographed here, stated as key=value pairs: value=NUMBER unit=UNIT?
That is value=210 unit=µA
